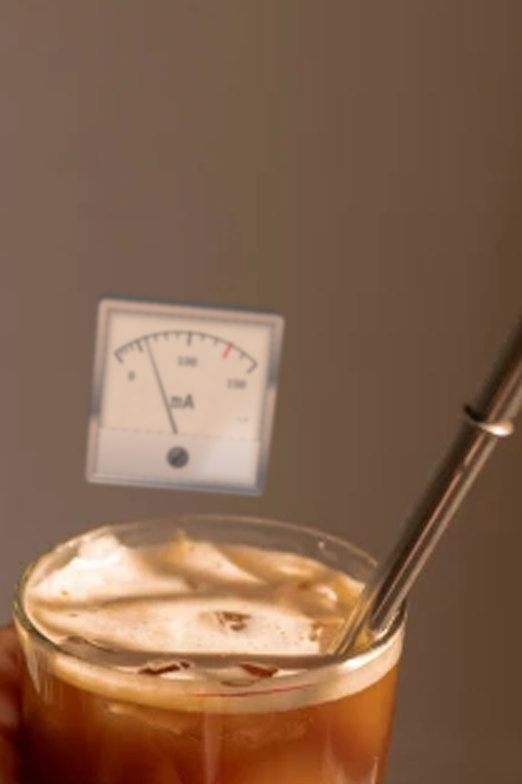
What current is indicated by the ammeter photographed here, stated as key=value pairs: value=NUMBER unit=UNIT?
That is value=60 unit=mA
